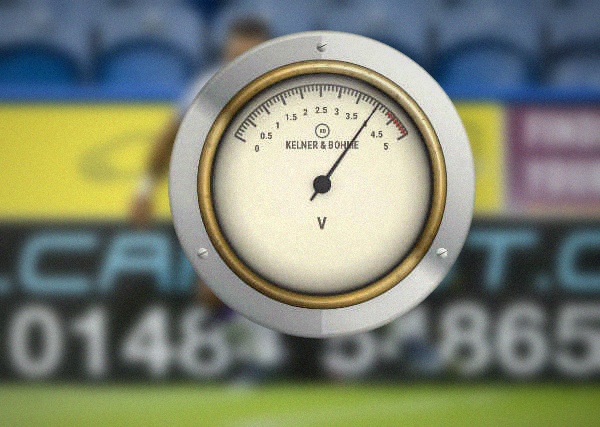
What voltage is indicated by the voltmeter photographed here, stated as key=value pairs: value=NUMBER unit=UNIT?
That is value=4 unit=V
